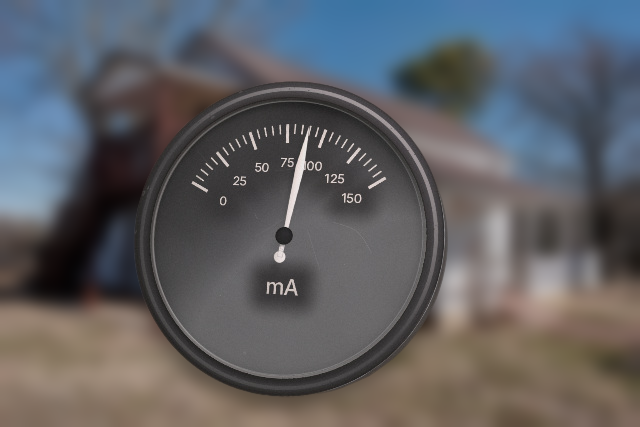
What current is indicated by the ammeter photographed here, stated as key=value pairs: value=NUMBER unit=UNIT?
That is value=90 unit=mA
